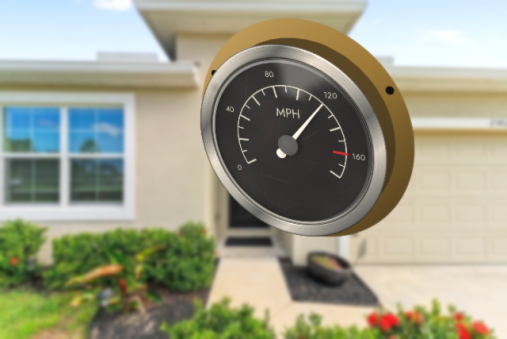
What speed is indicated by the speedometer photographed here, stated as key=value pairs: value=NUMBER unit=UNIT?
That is value=120 unit=mph
